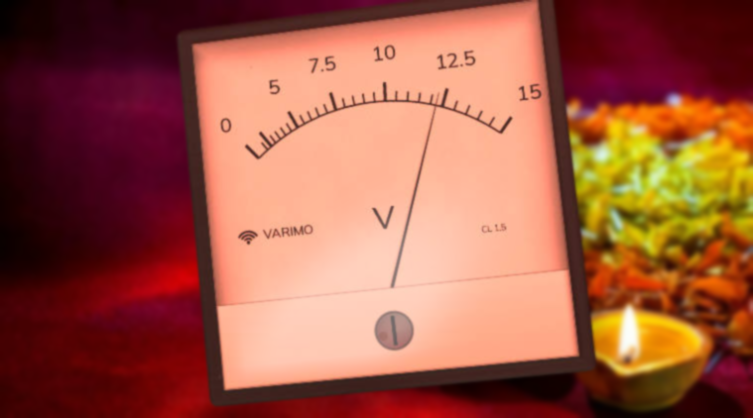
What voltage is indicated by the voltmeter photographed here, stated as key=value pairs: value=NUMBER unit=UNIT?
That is value=12.25 unit=V
